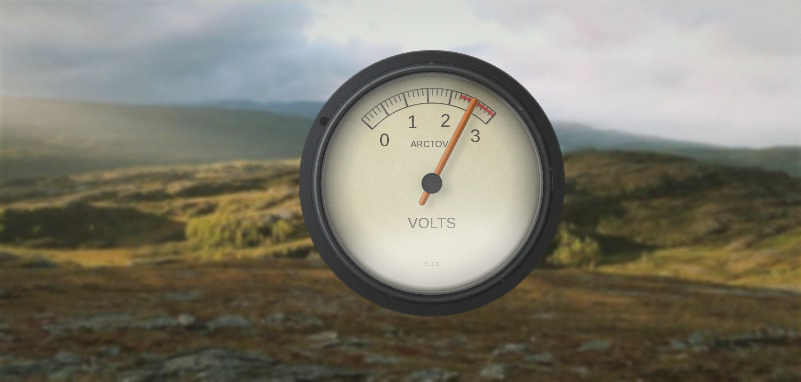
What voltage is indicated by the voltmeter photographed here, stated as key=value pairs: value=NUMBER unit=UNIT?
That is value=2.5 unit=V
